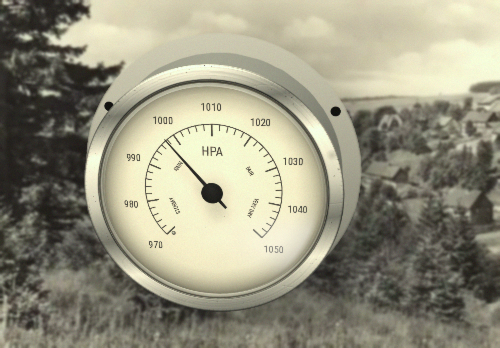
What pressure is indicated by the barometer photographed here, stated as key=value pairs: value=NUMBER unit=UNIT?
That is value=998 unit=hPa
